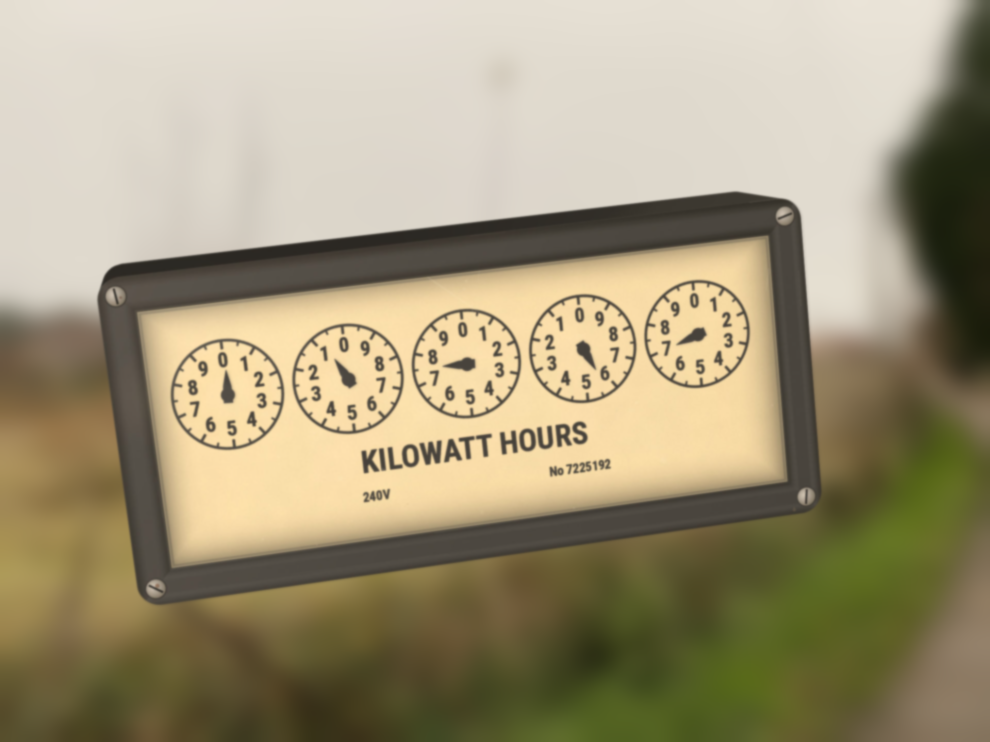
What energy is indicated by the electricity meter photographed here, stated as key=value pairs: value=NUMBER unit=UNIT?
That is value=757 unit=kWh
